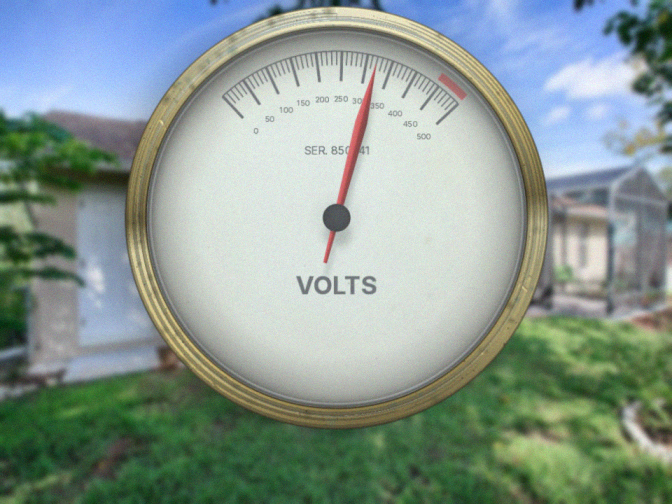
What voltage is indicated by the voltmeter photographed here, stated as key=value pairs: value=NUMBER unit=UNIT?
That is value=320 unit=V
